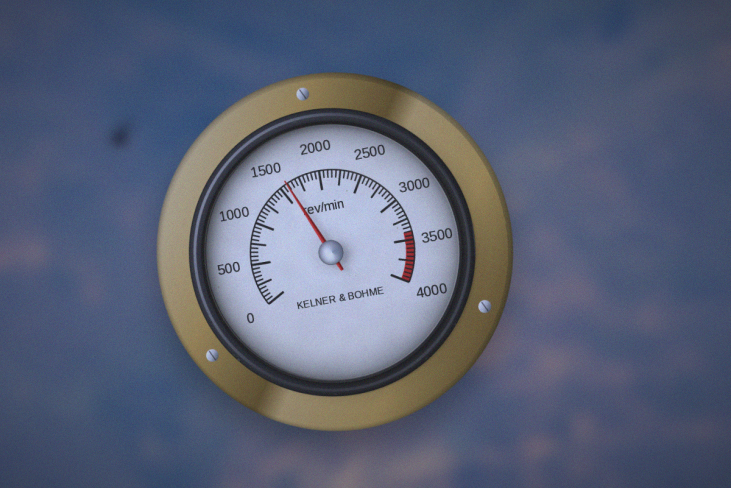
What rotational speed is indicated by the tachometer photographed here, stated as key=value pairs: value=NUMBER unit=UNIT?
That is value=1600 unit=rpm
